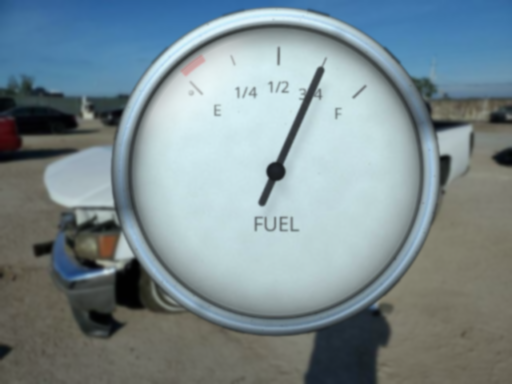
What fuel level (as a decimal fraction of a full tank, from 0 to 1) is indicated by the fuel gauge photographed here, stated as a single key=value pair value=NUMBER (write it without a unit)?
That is value=0.75
